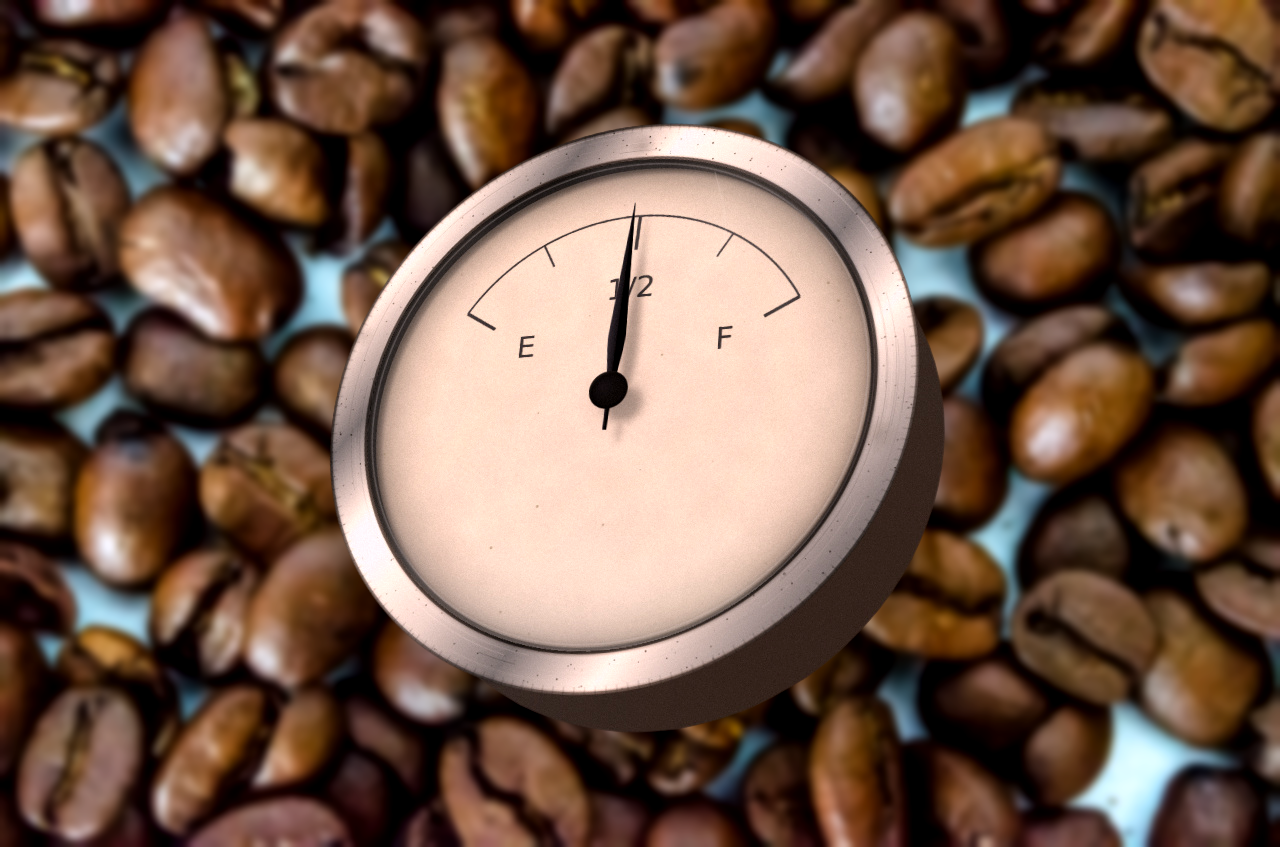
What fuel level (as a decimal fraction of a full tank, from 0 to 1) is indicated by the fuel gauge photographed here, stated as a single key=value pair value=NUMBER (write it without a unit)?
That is value=0.5
